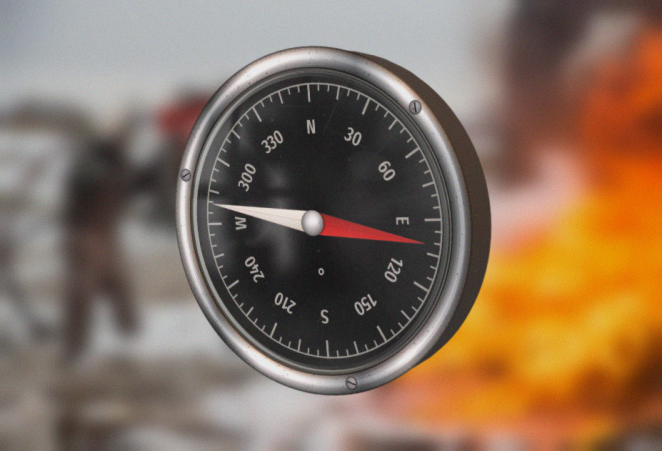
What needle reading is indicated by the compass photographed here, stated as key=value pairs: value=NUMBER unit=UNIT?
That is value=100 unit=°
